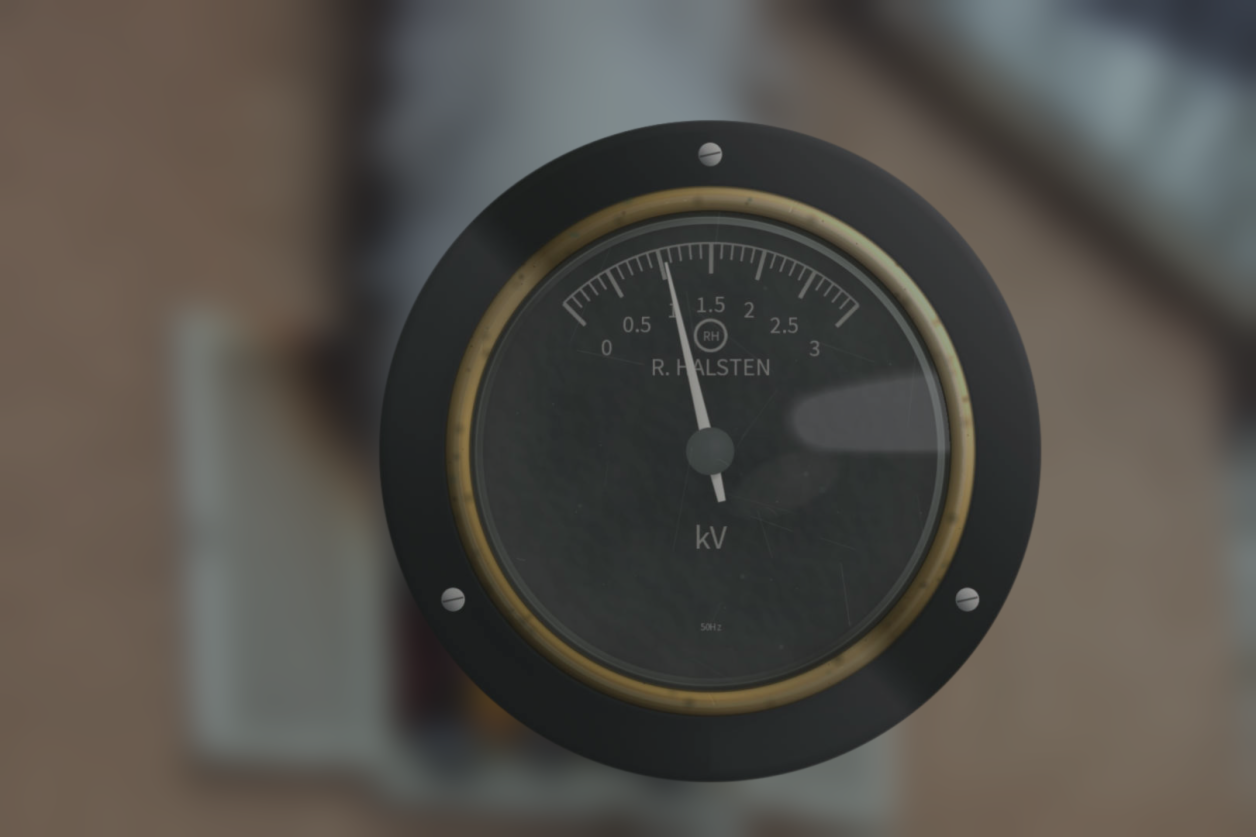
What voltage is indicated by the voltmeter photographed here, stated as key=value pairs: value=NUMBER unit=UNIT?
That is value=1.05 unit=kV
